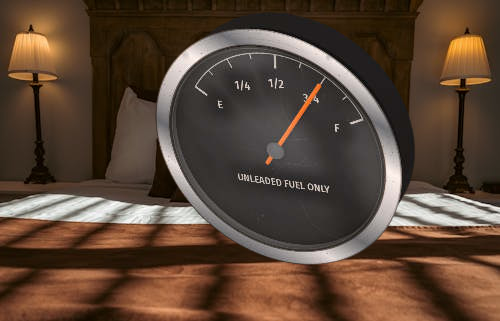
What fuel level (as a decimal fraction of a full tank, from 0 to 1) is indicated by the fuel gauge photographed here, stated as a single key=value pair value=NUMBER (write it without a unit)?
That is value=0.75
